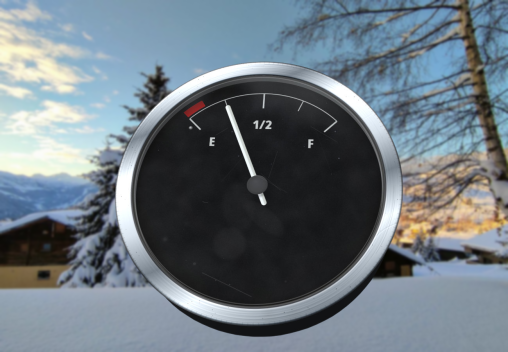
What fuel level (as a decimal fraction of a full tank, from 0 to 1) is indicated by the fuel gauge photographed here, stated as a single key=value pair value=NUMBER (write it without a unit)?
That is value=0.25
